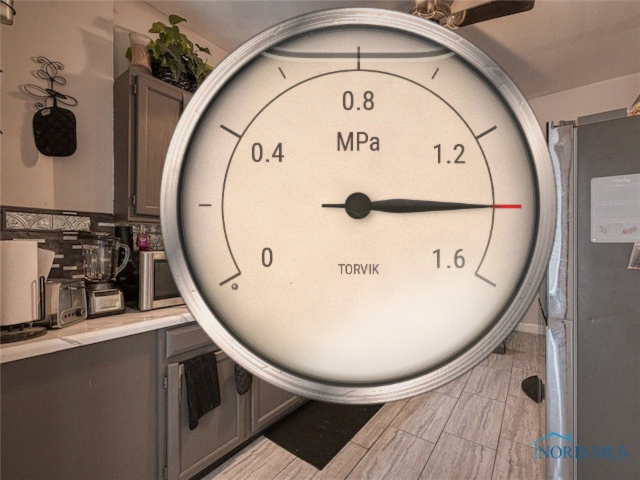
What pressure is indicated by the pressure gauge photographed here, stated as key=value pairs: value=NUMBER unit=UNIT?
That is value=1.4 unit=MPa
